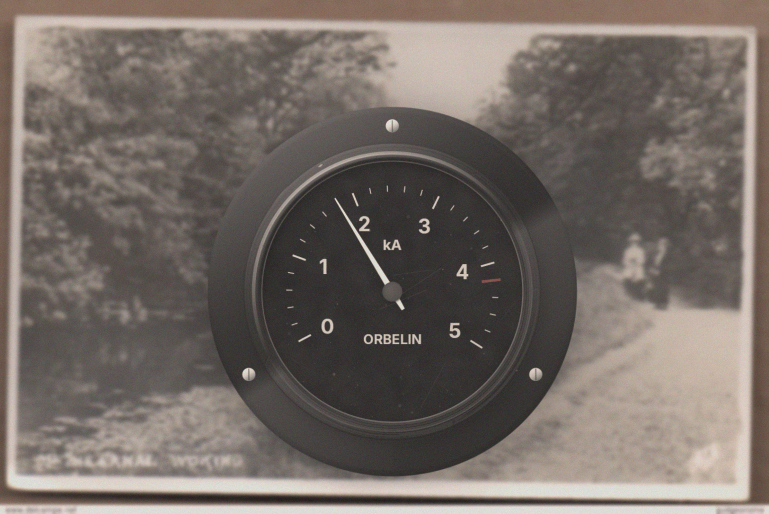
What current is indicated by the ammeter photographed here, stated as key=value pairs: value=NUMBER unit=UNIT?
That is value=1.8 unit=kA
